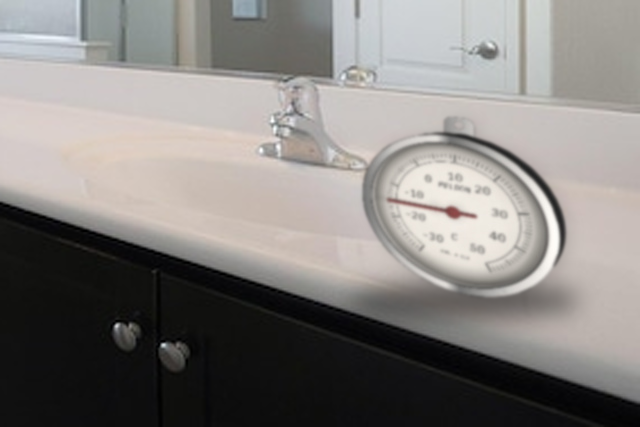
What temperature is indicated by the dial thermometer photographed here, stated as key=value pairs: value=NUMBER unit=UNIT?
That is value=-15 unit=°C
